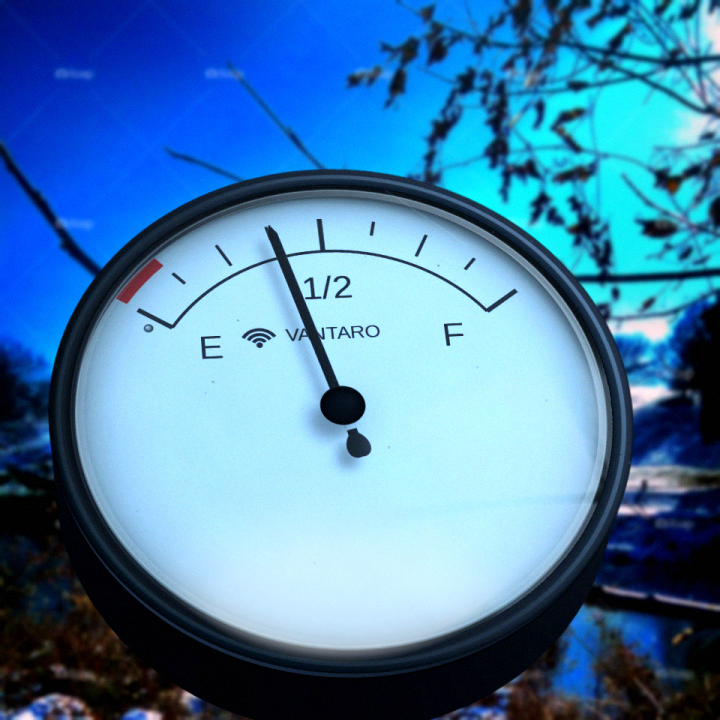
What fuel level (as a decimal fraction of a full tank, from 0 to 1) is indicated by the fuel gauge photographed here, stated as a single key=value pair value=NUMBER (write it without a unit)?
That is value=0.375
